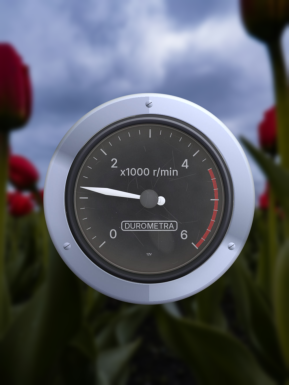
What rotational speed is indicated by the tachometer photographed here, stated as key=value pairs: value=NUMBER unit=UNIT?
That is value=1200 unit=rpm
